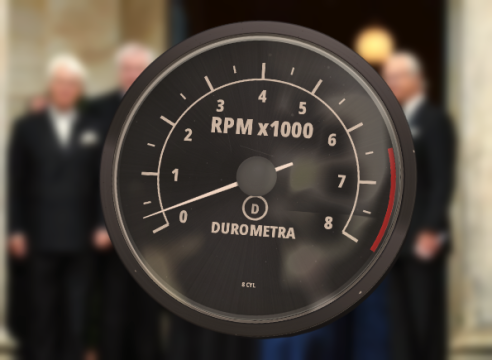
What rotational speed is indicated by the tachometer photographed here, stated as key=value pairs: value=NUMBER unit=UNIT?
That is value=250 unit=rpm
